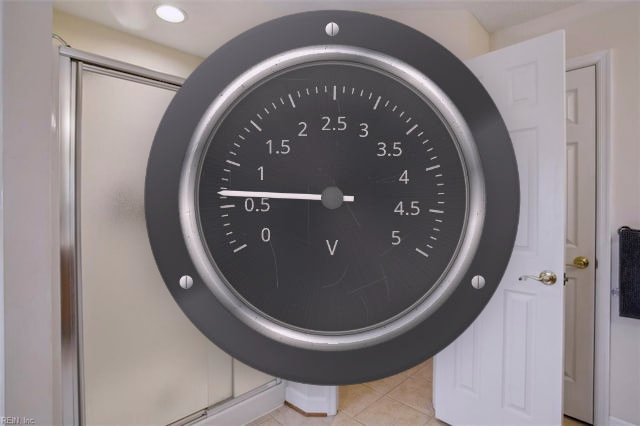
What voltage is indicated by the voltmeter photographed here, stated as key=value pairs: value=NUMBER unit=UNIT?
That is value=0.65 unit=V
